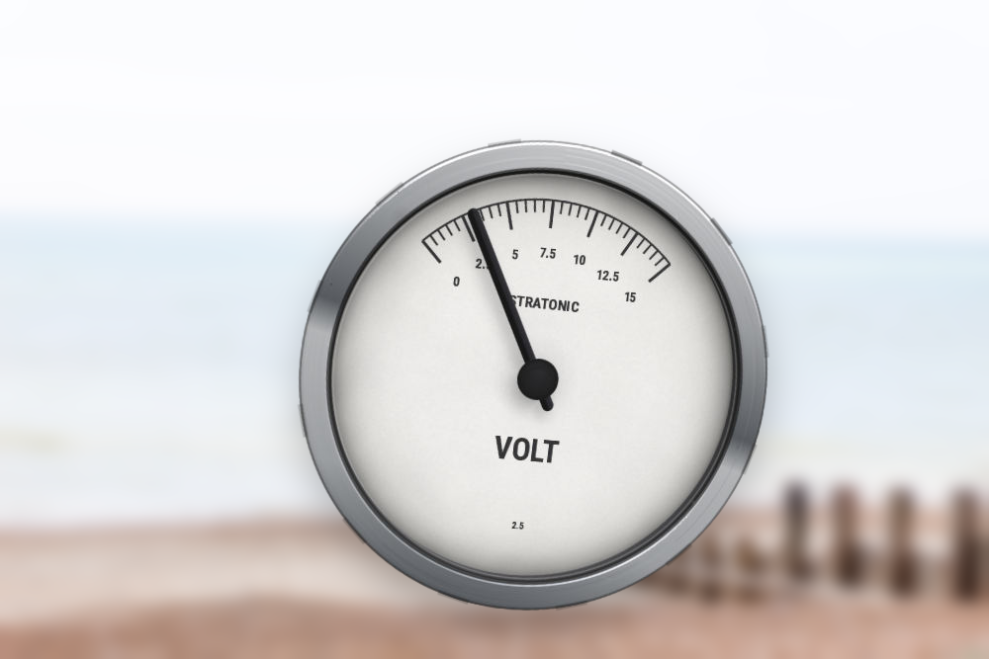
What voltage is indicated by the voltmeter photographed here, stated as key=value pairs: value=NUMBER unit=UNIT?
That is value=3 unit=V
